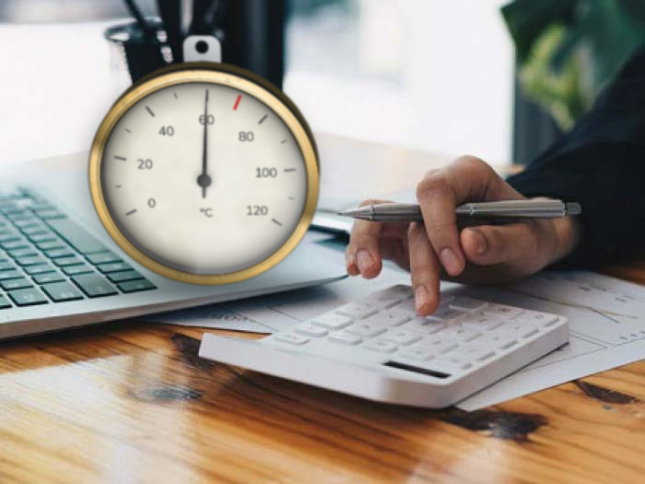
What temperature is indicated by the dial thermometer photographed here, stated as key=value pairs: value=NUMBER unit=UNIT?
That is value=60 unit=°C
